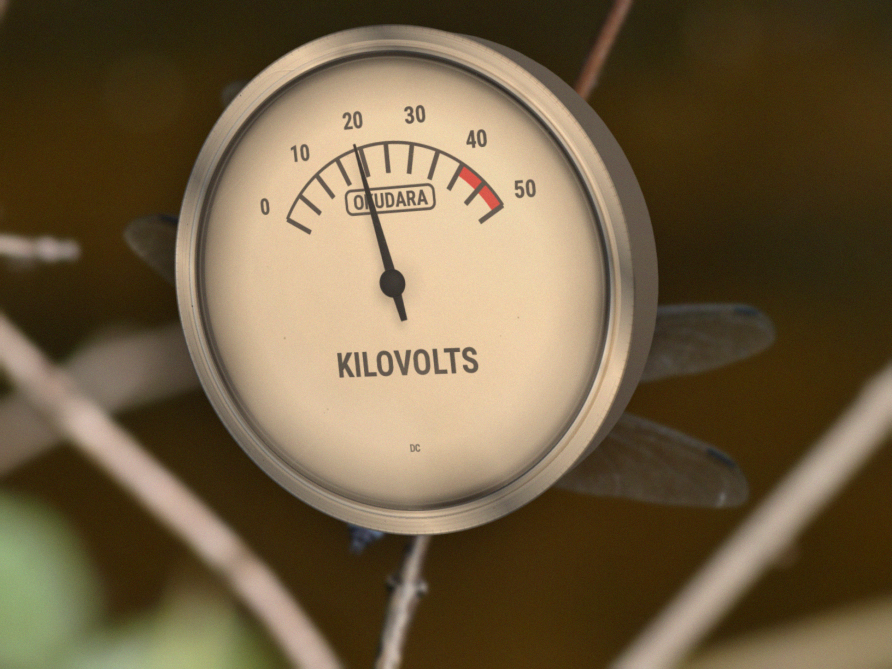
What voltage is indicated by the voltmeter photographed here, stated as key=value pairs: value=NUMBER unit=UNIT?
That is value=20 unit=kV
